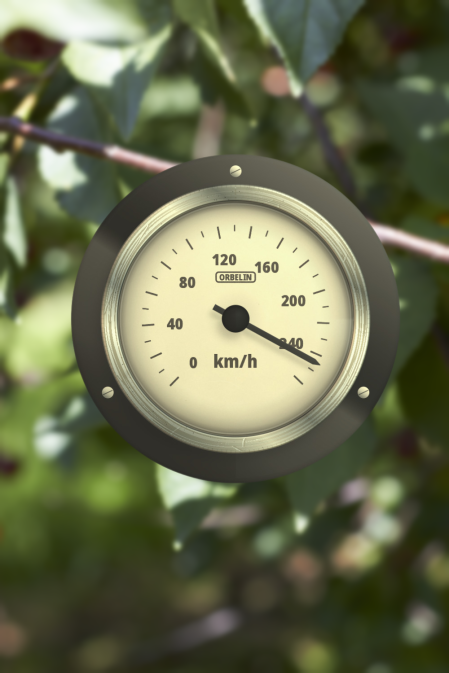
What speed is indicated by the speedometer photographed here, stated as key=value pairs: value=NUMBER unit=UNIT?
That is value=245 unit=km/h
